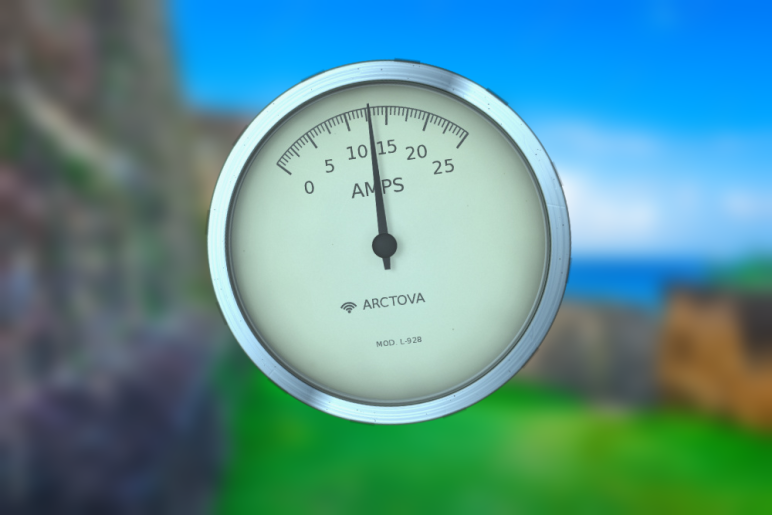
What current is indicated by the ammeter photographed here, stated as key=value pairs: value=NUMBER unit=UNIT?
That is value=13 unit=A
